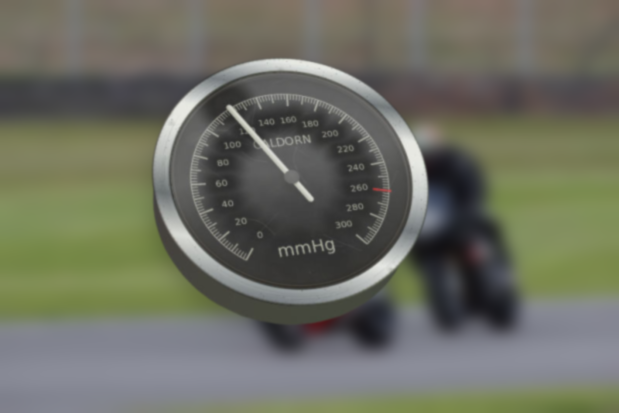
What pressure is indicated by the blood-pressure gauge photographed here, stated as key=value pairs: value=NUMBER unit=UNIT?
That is value=120 unit=mmHg
